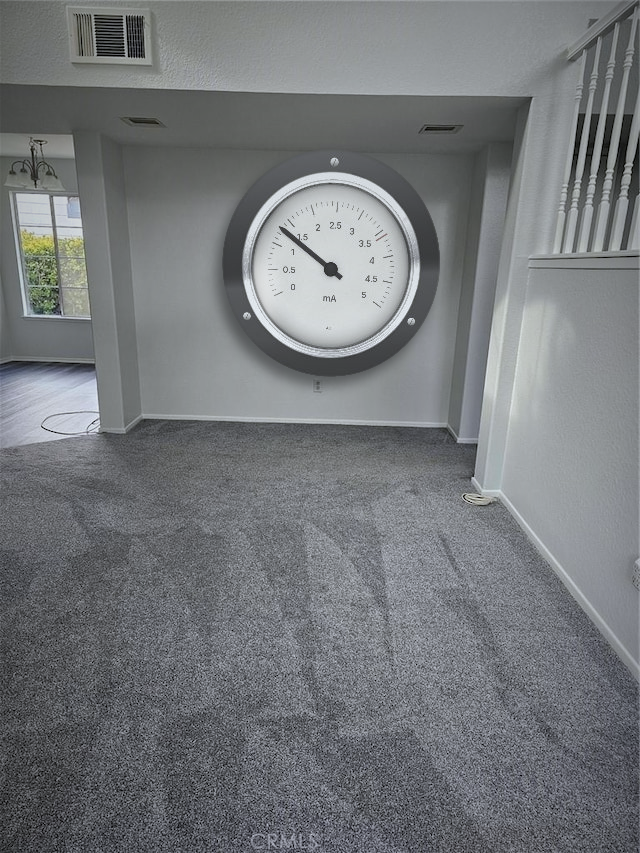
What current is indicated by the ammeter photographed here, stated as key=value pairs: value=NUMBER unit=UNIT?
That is value=1.3 unit=mA
